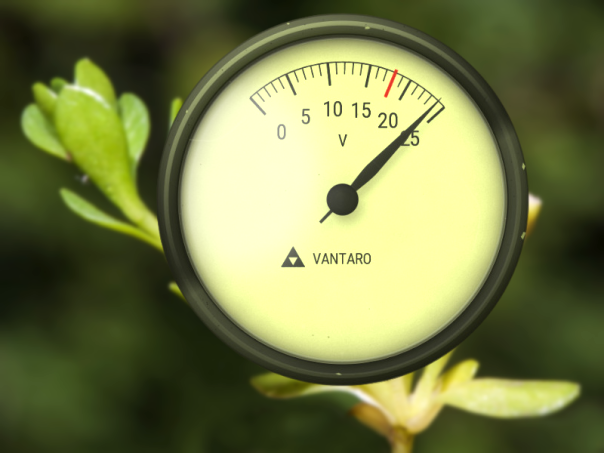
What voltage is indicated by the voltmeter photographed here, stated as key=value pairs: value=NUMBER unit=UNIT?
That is value=24 unit=V
